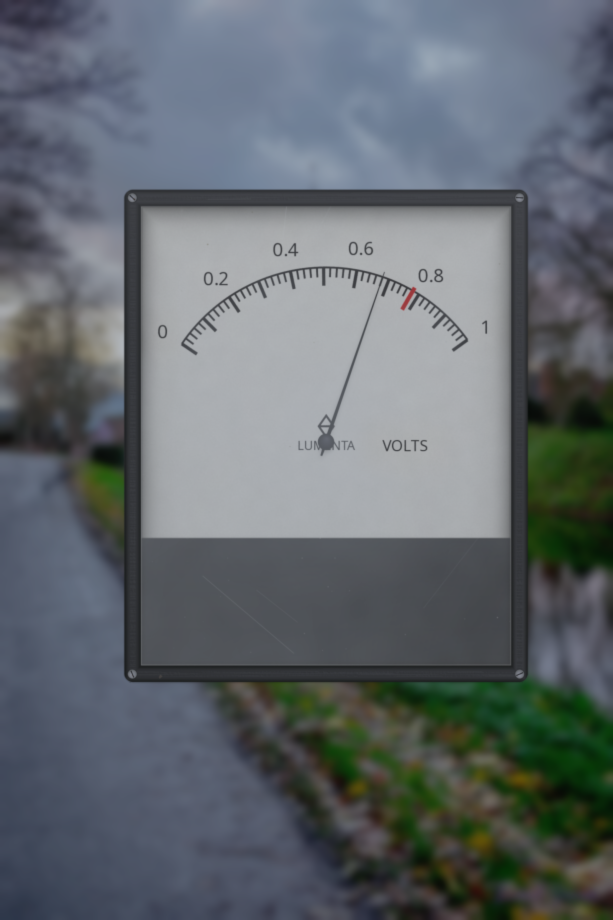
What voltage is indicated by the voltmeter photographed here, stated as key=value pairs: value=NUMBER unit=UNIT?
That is value=0.68 unit=V
